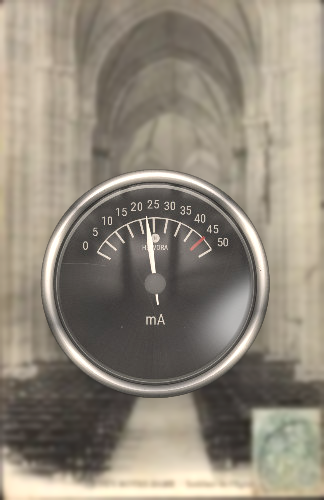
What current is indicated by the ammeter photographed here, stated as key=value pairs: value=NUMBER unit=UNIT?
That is value=22.5 unit=mA
